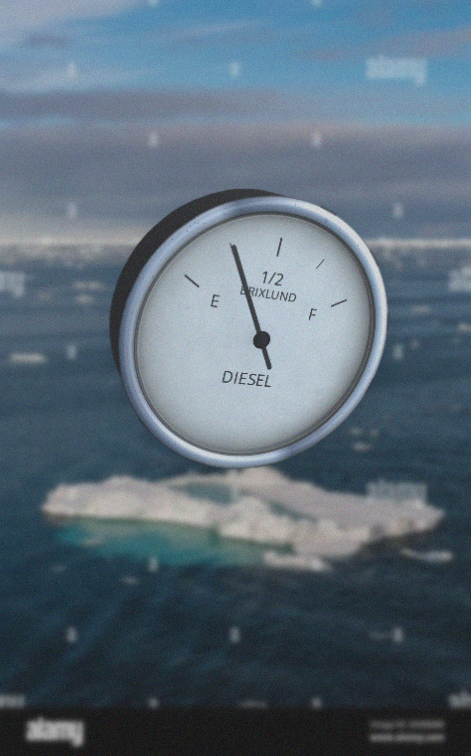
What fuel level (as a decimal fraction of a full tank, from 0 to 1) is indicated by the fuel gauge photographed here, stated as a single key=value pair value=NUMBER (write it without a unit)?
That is value=0.25
